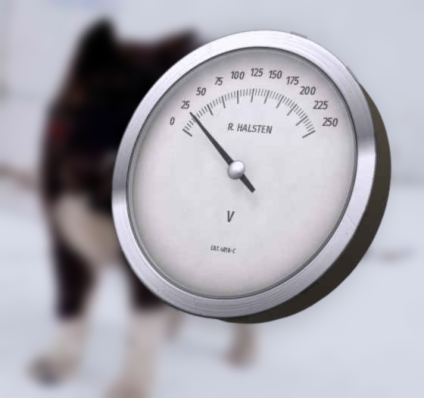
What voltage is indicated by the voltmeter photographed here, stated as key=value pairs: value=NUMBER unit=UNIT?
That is value=25 unit=V
